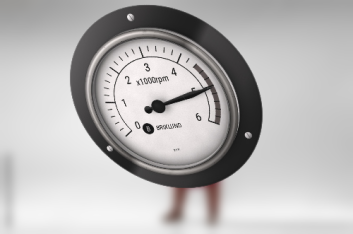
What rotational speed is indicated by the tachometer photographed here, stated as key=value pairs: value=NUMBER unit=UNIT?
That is value=5000 unit=rpm
